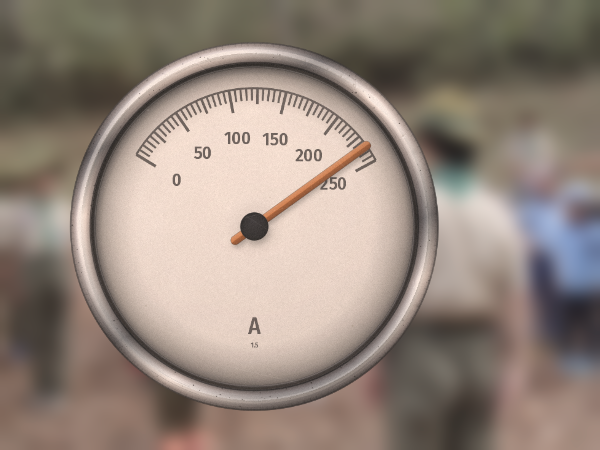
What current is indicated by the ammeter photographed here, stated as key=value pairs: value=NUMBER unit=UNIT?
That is value=235 unit=A
